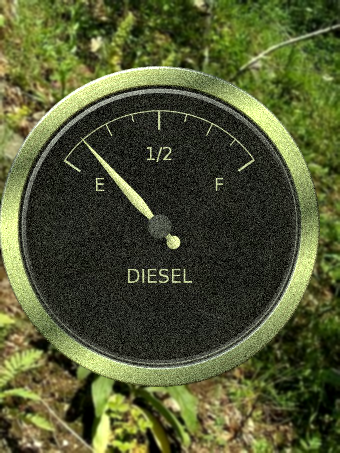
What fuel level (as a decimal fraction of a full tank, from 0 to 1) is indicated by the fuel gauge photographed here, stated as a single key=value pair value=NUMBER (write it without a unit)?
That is value=0.125
